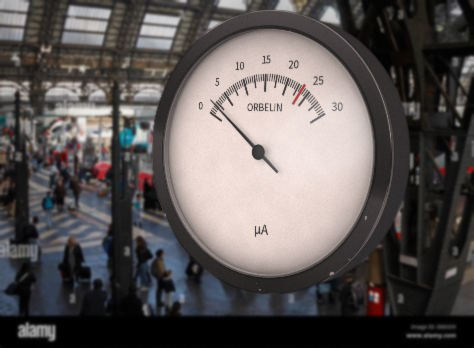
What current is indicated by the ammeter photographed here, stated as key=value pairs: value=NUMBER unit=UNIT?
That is value=2.5 unit=µA
